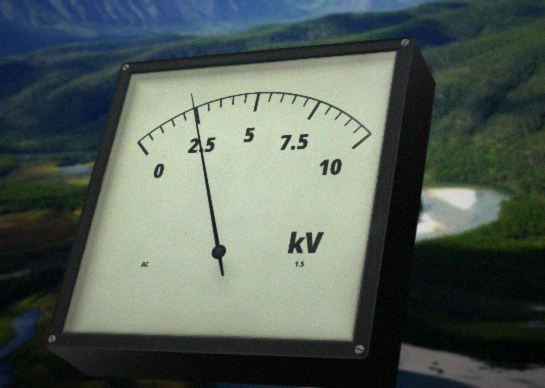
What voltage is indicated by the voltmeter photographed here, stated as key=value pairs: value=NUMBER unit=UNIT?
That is value=2.5 unit=kV
